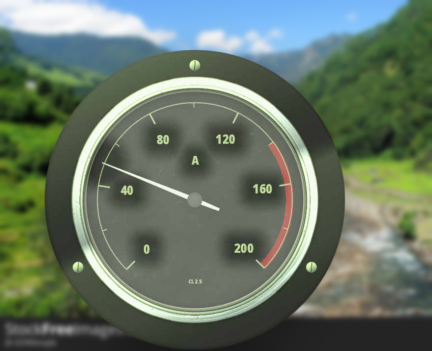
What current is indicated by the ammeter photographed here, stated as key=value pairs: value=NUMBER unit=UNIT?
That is value=50 unit=A
